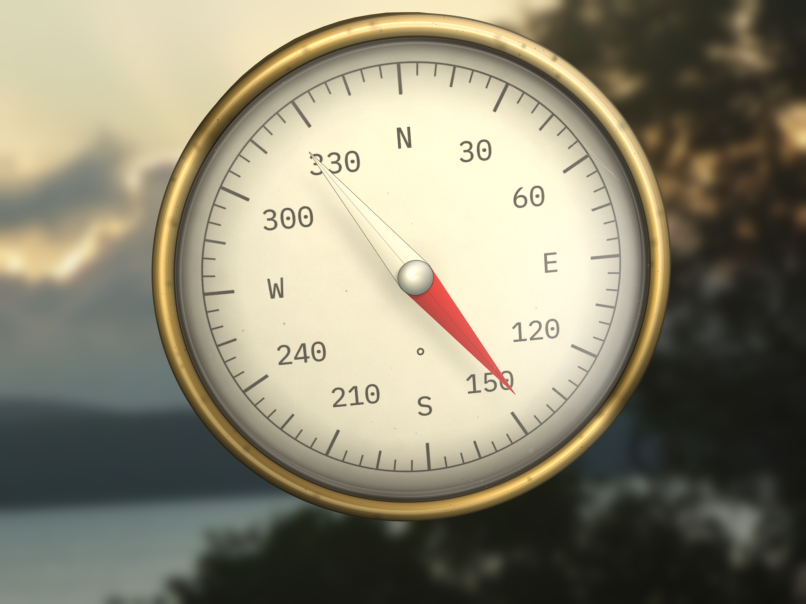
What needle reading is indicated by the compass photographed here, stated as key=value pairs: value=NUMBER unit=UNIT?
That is value=145 unit=°
